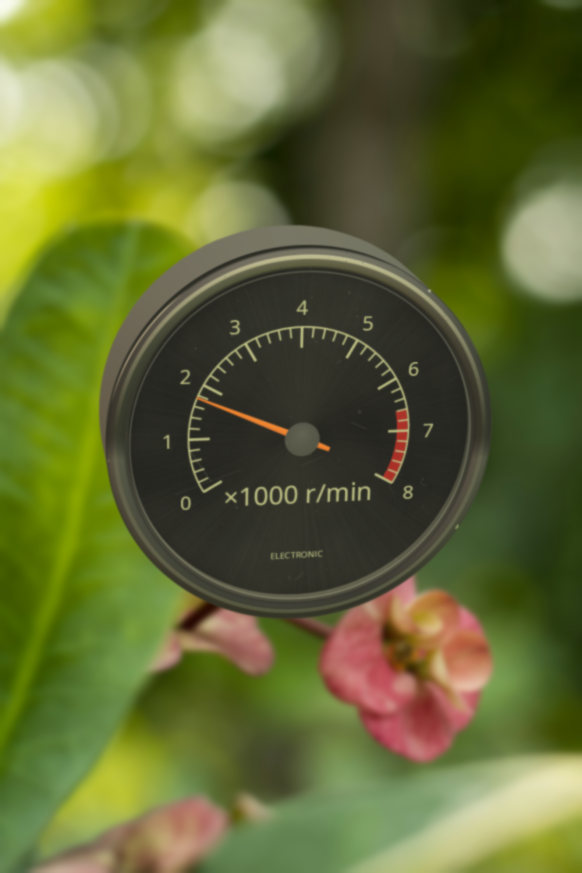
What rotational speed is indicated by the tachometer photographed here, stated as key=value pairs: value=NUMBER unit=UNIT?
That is value=1800 unit=rpm
